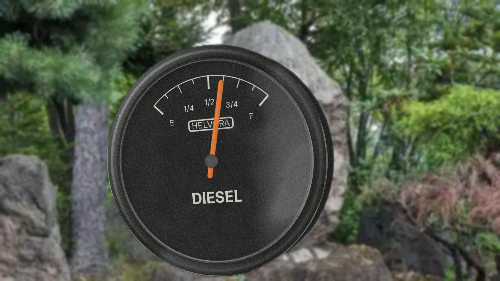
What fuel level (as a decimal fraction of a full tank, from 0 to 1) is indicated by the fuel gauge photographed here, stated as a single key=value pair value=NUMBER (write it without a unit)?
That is value=0.625
